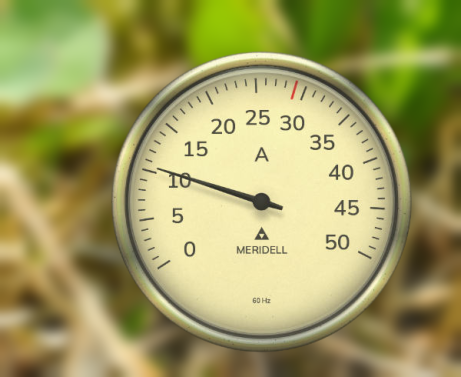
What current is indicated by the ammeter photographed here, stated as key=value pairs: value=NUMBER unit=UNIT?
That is value=10.5 unit=A
